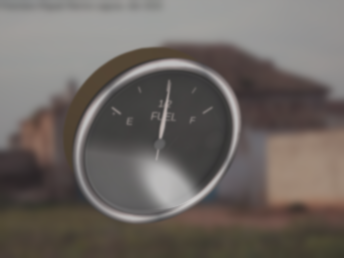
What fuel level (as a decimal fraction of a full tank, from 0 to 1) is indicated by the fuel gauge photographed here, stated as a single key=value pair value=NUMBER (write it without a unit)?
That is value=0.5
